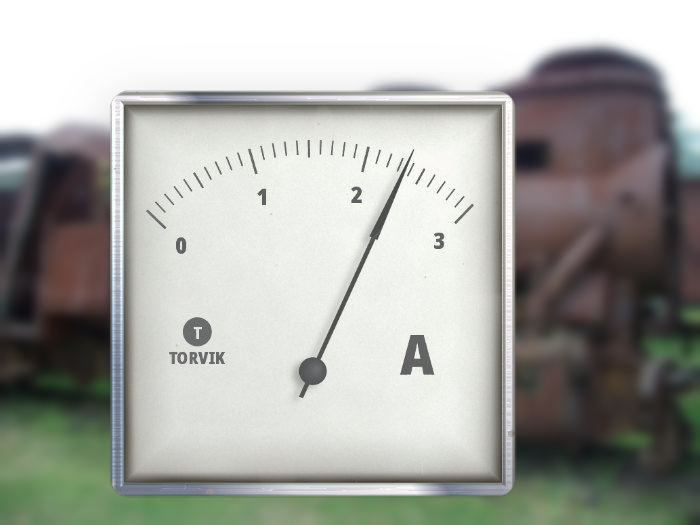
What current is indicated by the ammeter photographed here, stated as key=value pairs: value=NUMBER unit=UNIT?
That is value=2.35 unit=A
